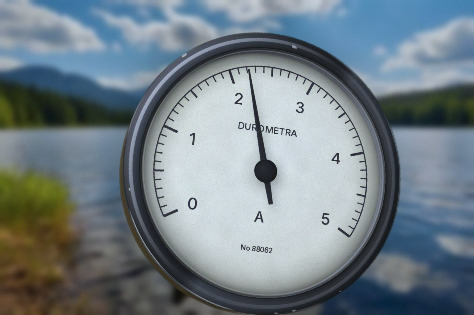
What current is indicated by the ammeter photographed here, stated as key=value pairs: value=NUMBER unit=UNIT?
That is value=2.2 unit=A
